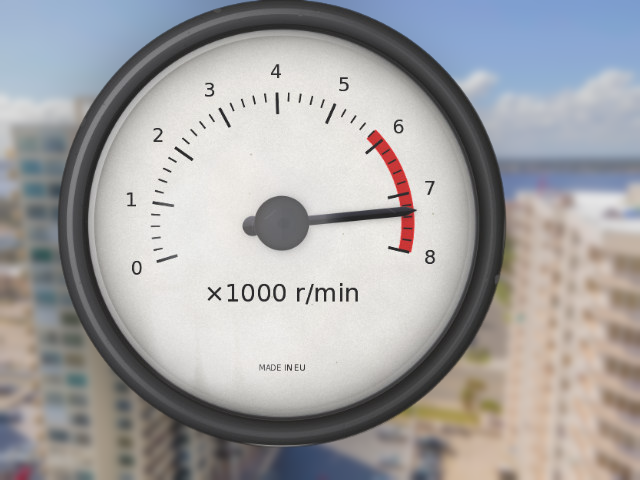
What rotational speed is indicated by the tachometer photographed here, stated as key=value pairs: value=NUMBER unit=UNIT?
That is value=7300 unit=rpm
